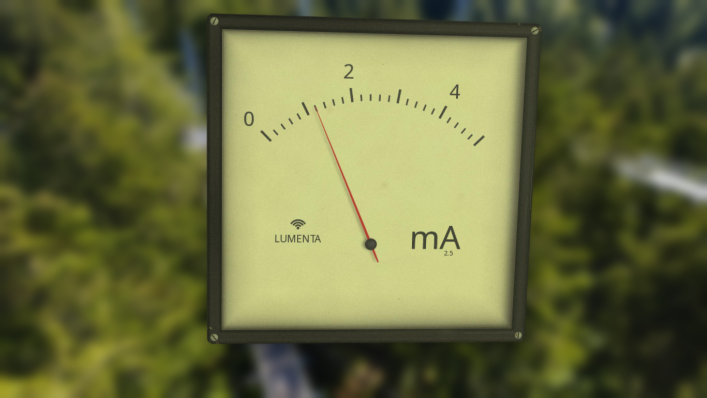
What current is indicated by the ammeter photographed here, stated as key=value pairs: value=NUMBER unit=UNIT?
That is value=1.2 unit=mA
